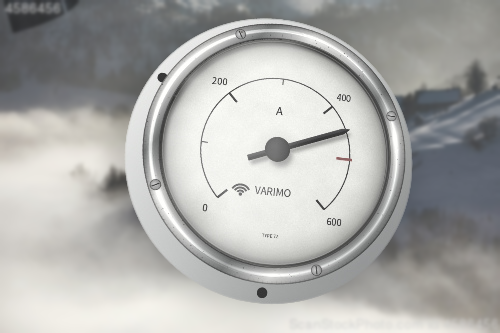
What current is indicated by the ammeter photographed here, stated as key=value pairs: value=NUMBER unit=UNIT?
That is value=450 unit=A
